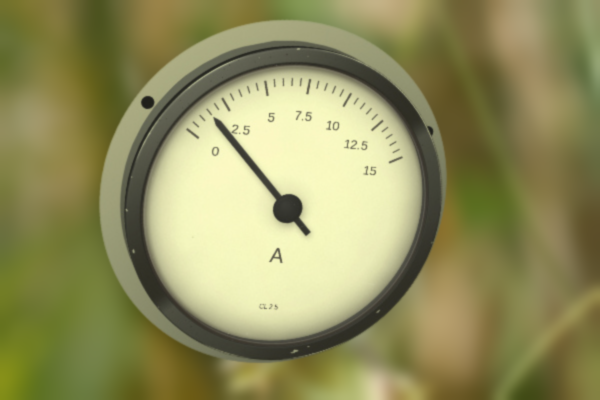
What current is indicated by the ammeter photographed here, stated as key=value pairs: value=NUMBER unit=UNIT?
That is value=1.5 unit=A
